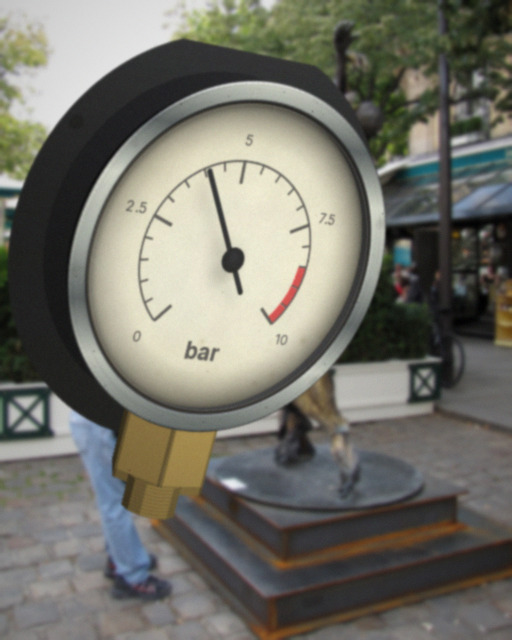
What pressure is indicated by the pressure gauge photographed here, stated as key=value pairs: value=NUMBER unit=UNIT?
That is value=4 unit=bar
